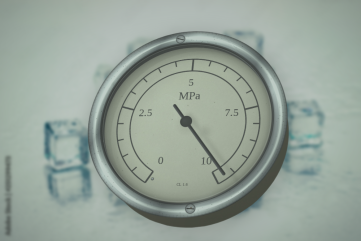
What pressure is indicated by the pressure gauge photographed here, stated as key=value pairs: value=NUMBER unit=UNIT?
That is value=9.75 unit=MPa
